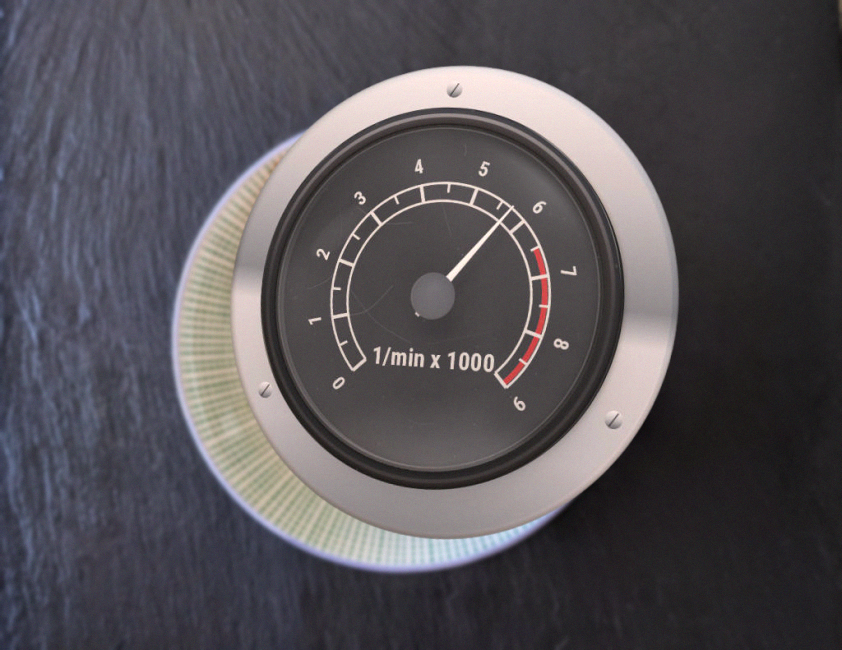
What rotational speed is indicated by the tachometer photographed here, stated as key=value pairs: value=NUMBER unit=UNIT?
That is value=5750 unit=rpm
